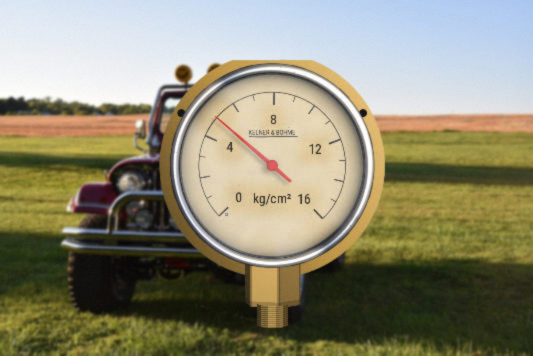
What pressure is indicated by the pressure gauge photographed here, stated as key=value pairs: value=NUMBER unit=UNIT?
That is value=5 unit=kg/cm²
